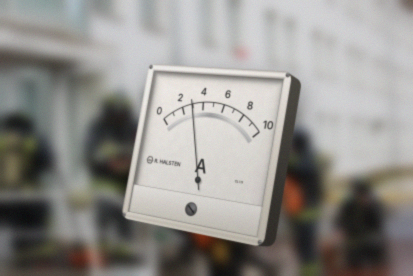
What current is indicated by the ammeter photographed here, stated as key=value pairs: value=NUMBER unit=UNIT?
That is value=3 unit=A
